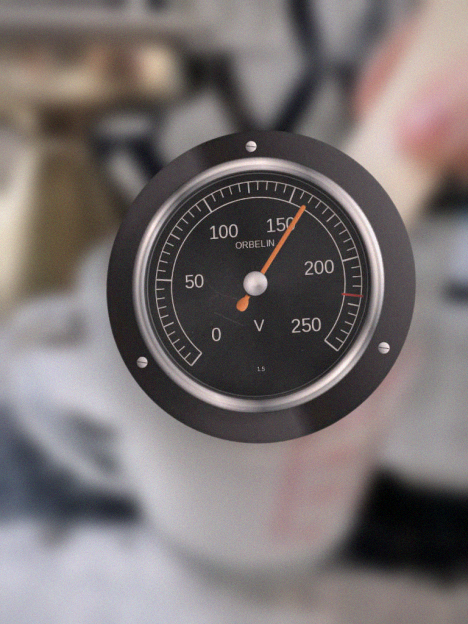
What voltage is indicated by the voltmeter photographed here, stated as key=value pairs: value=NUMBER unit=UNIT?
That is value=160 unit=V
